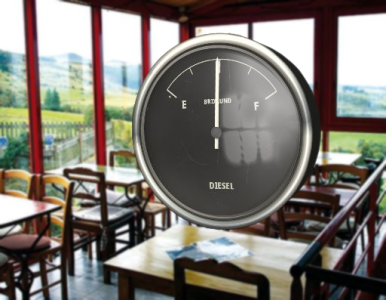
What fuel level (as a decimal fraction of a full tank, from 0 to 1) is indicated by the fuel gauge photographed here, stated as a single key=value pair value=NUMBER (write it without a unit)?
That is value=0.5
